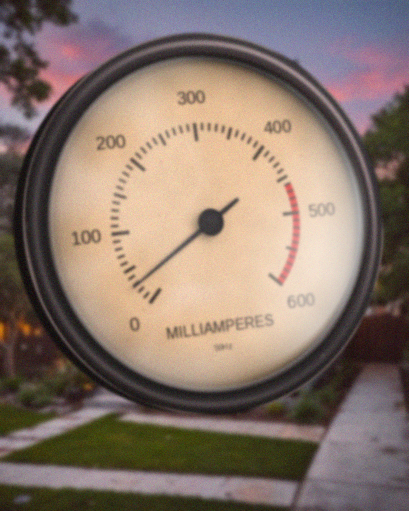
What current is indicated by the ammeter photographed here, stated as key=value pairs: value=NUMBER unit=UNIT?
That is value=30 unit=mA
